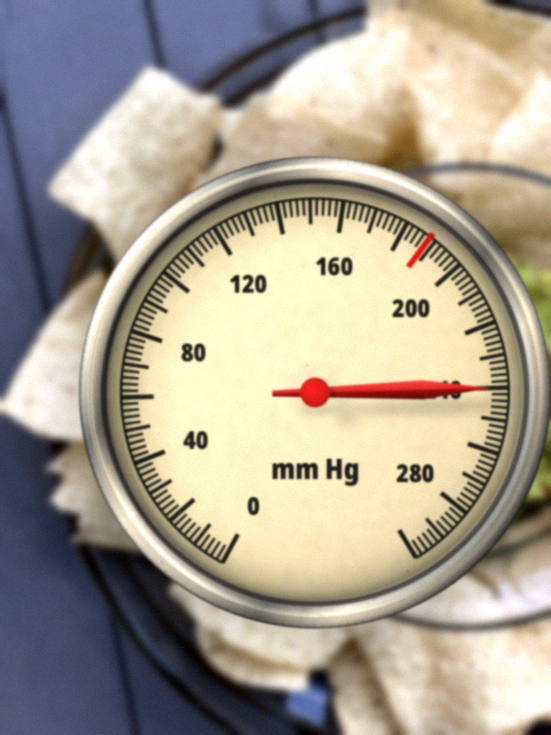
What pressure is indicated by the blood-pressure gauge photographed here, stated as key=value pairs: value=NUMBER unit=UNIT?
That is value=240 unit=mmHg
